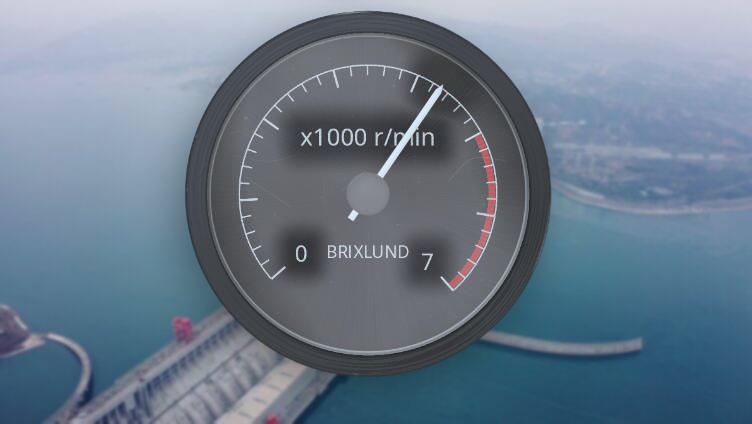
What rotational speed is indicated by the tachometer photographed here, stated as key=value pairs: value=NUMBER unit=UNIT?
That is value=4300 unit=rpm
